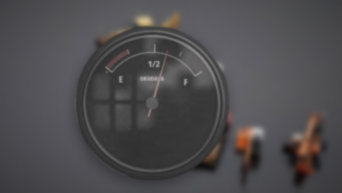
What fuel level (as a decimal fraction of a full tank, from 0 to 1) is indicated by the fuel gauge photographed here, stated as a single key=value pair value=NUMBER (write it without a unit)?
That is value=0.625
